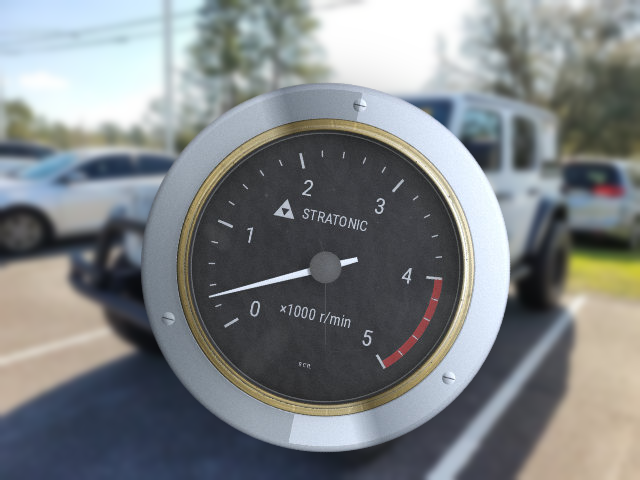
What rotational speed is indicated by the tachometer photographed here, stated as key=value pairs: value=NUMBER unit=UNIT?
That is value=300 unit=rpm
